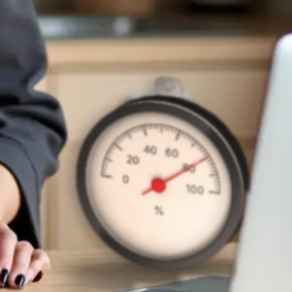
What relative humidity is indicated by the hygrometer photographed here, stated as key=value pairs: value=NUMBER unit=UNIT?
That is value=80 unit=%
